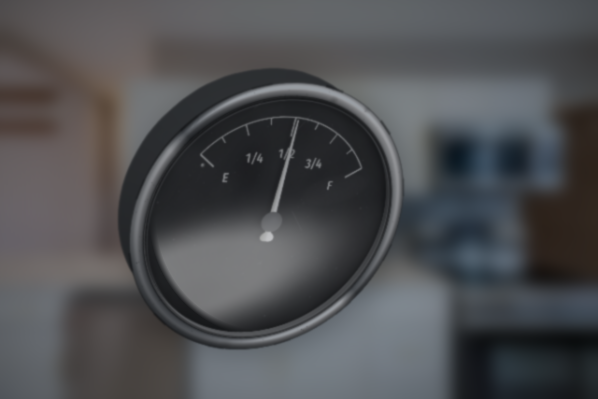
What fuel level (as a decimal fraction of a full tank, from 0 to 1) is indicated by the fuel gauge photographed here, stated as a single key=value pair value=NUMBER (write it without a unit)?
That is value=0.5
